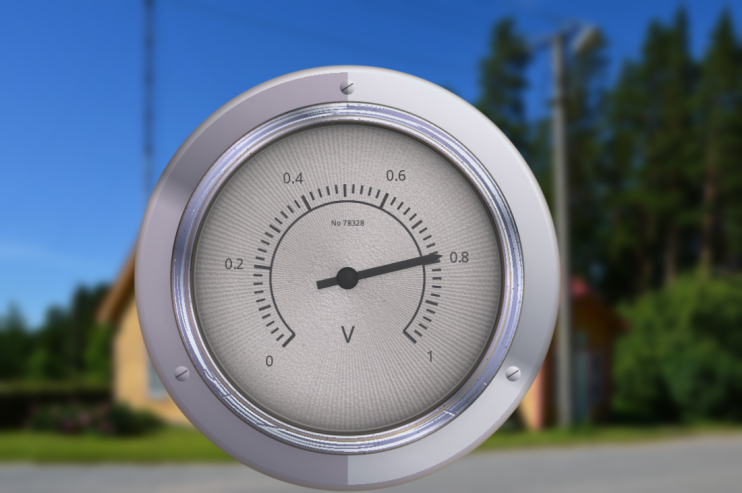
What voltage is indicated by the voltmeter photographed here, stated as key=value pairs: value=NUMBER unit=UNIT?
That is value=0.79 unit=V
